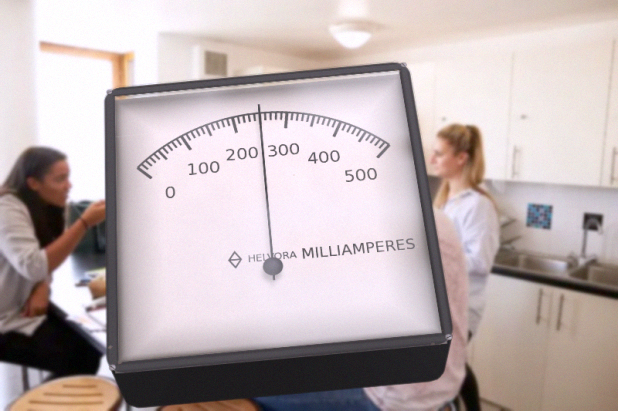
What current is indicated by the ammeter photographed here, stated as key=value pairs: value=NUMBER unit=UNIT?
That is value=250 unit=mA
